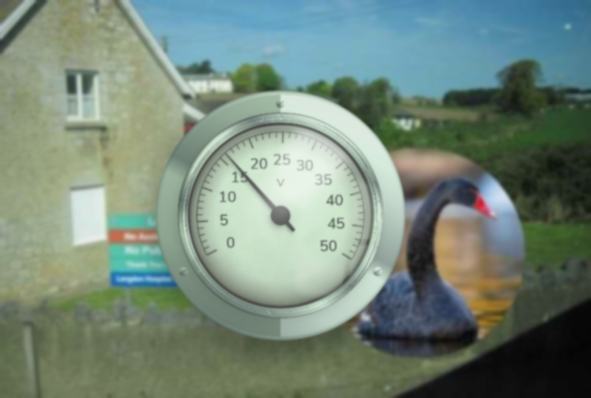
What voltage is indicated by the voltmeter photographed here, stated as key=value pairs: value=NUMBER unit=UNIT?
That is value=16 unit=V
